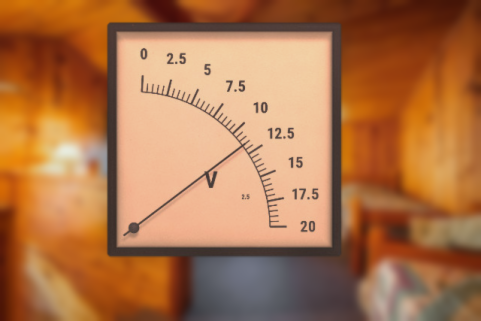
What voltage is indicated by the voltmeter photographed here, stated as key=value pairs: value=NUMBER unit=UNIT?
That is value=11.5 unit=V
